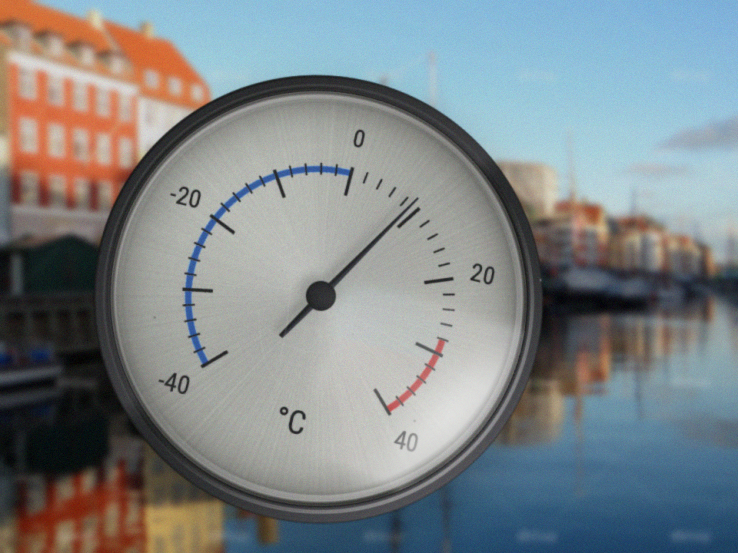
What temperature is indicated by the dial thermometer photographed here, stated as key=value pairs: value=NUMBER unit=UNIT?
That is value=9 unit=°C
